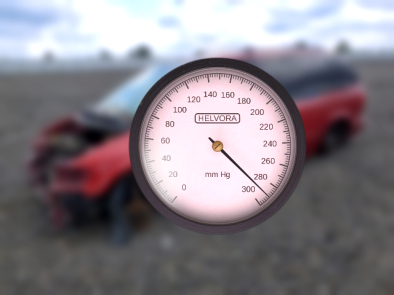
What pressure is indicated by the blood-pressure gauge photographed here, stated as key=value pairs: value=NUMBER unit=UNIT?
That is value=290 unit=mmHg
